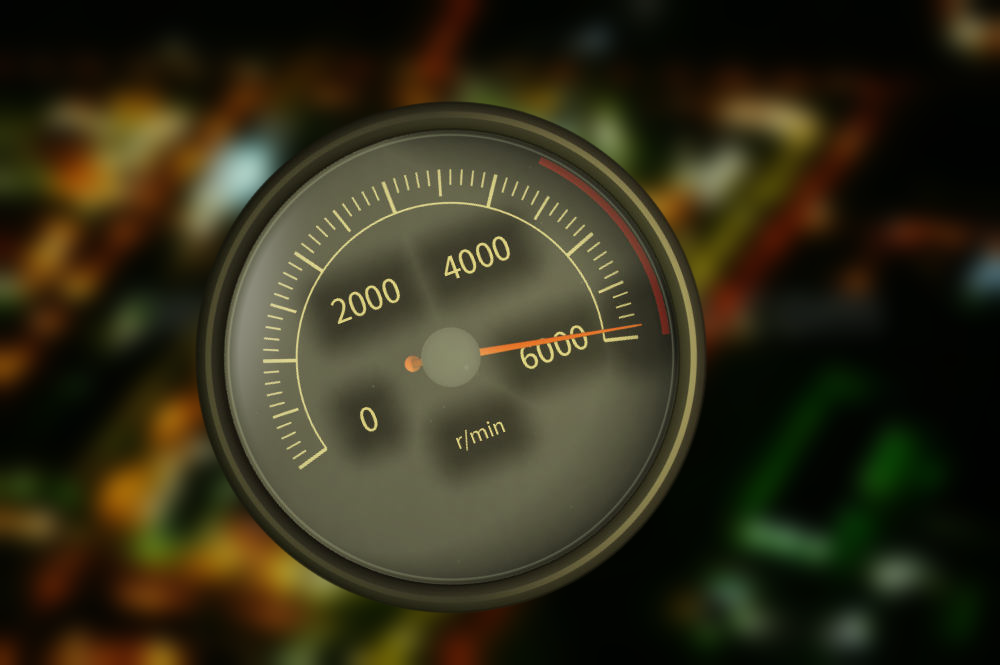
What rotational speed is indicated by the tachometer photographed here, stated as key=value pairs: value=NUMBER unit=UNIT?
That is value=5900 unit=rpm
